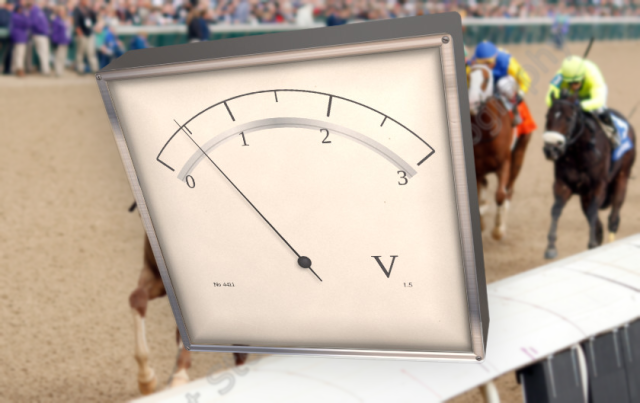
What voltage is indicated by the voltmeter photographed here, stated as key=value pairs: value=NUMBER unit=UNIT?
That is value=0.5 unit=V
